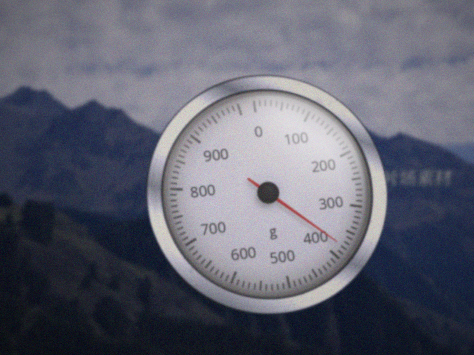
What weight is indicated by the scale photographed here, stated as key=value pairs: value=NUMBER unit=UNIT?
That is value=380 unit=g
